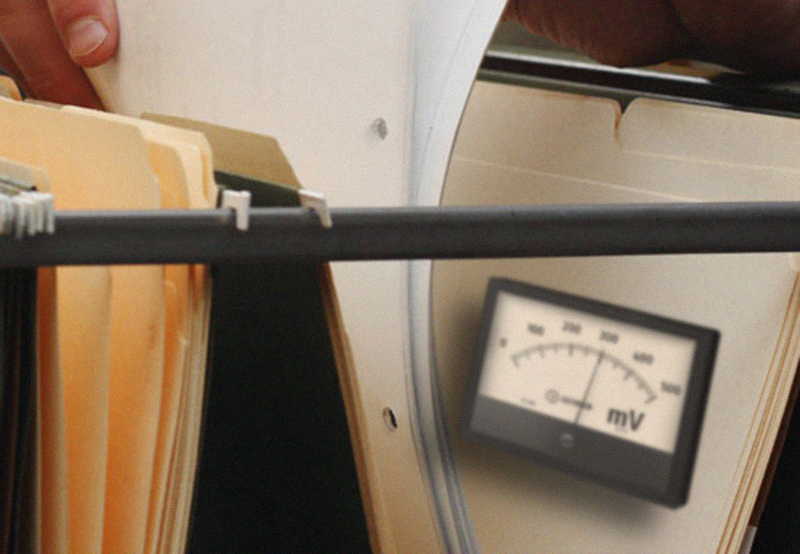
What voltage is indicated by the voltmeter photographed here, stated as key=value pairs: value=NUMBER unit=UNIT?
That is value=300 unit=mV
